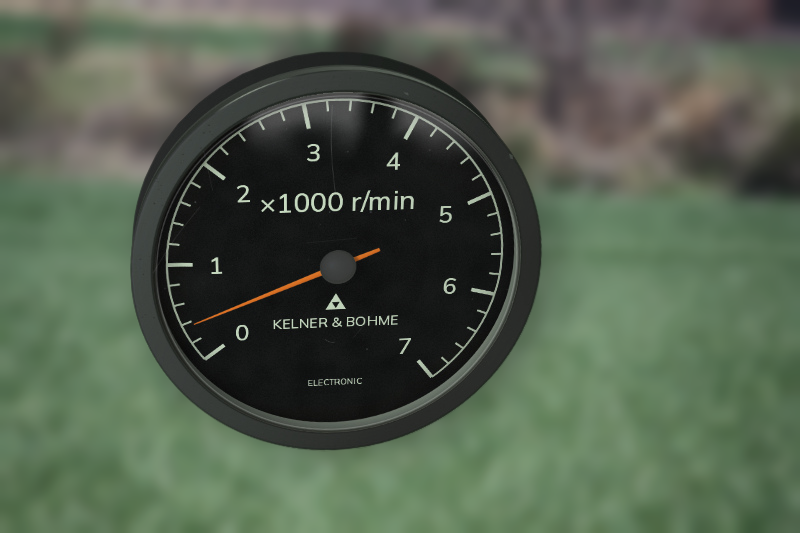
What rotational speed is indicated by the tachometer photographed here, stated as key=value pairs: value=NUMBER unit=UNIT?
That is value=400 unit=rpm
